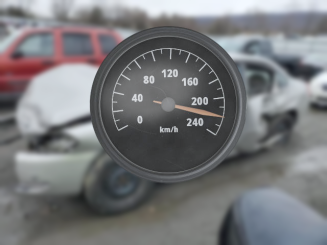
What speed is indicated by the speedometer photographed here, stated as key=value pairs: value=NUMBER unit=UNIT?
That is value=220 unit=km/h
